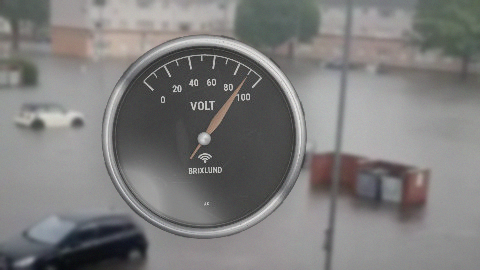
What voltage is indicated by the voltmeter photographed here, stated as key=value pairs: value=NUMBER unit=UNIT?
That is value=90 unit=V
